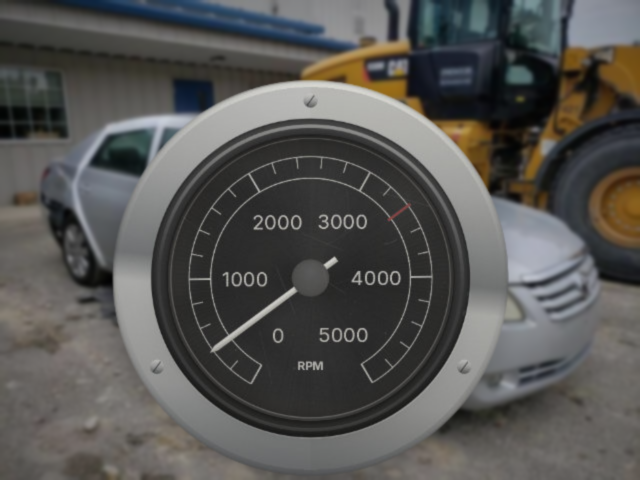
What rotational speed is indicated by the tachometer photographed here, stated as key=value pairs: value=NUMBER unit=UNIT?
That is value=400 unit=rpm
